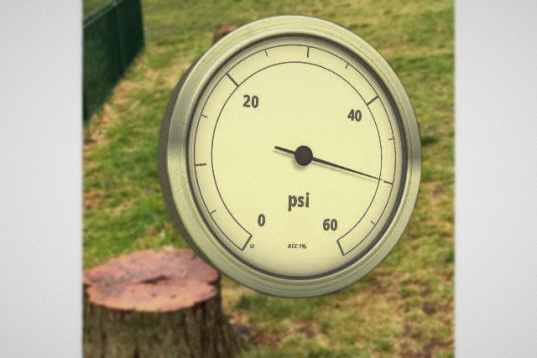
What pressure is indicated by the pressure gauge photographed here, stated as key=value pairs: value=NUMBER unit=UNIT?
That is value=50 unit=psi
